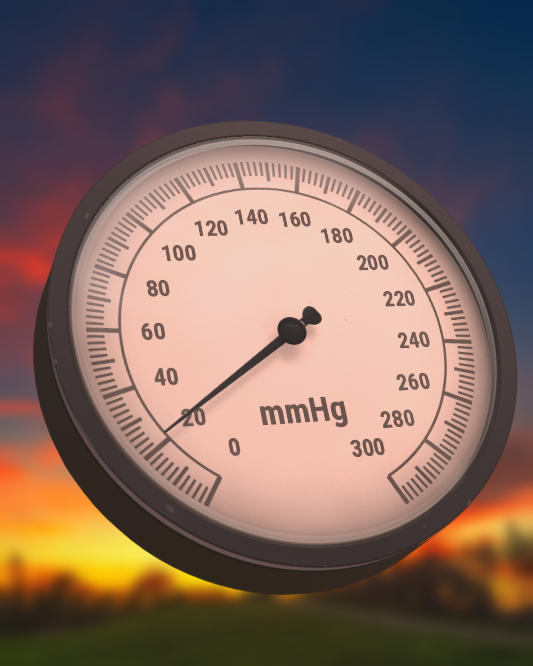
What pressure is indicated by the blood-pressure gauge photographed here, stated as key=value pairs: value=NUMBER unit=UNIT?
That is value=22 unit=mmHg
